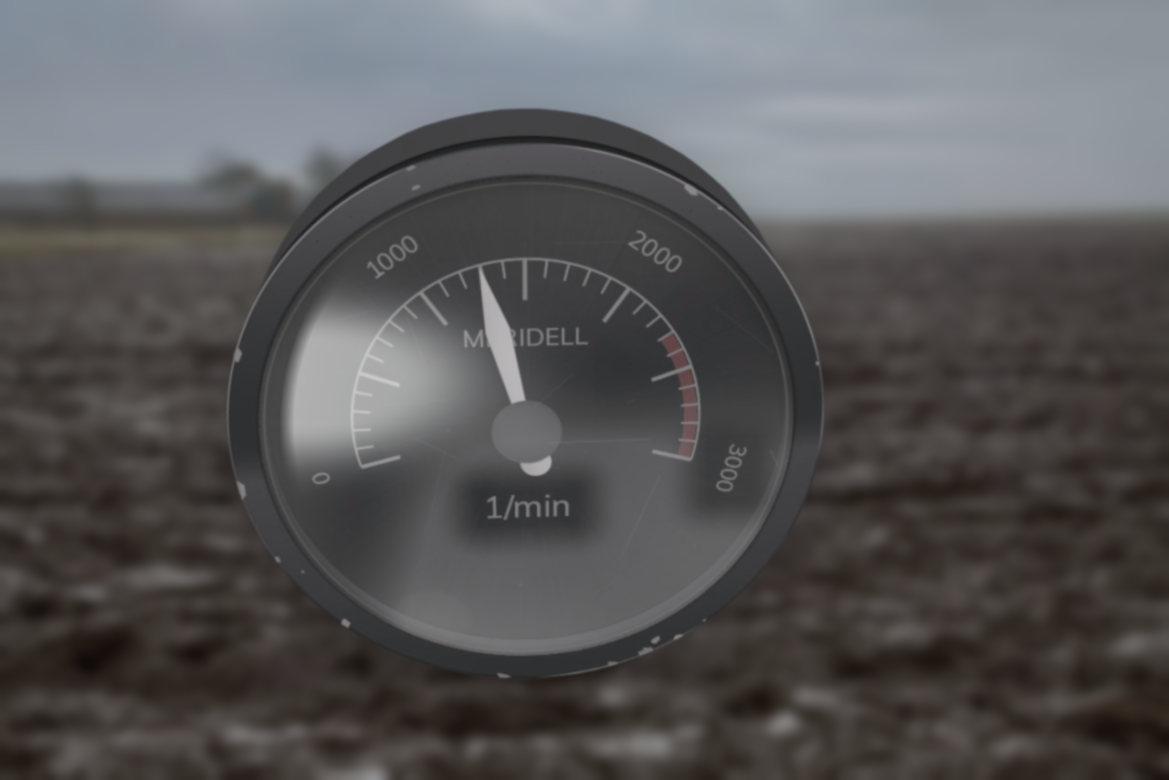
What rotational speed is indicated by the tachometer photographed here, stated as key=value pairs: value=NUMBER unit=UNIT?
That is value=1300 unit=rpm
